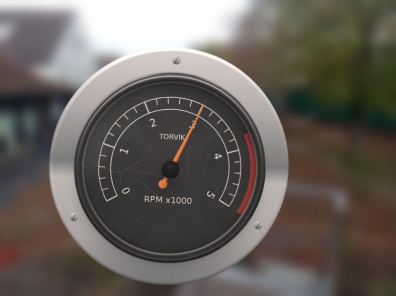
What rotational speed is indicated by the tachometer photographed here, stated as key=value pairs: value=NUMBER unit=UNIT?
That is value=3000 unit=rpm
